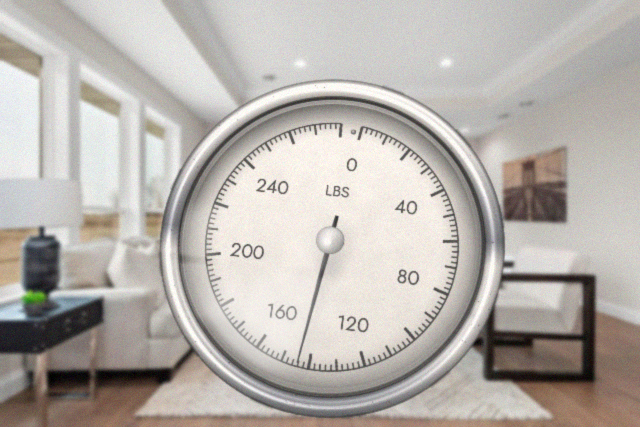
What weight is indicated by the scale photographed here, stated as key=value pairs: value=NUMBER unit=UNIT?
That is value=144 unit=lb
